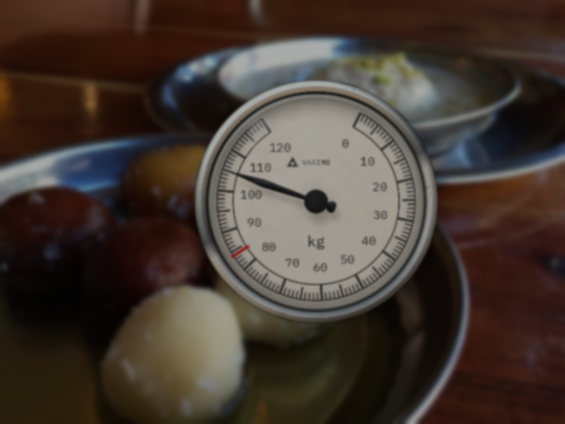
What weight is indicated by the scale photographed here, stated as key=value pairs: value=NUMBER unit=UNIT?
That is value=105 unit=kg
